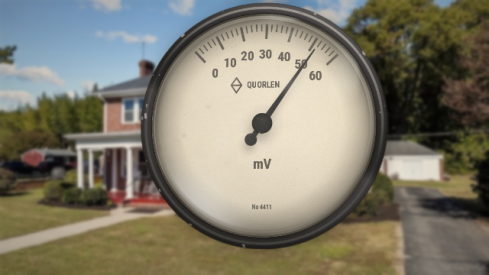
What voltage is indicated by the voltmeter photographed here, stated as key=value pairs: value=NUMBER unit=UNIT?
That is value=52 unit=mV
